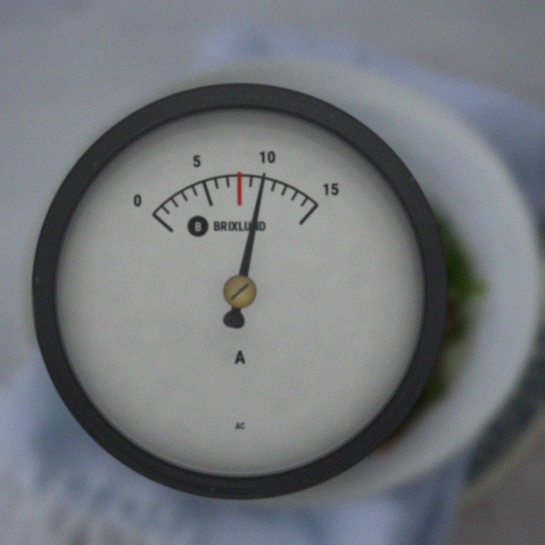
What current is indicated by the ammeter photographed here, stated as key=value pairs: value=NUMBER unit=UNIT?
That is value=10 unit=A
